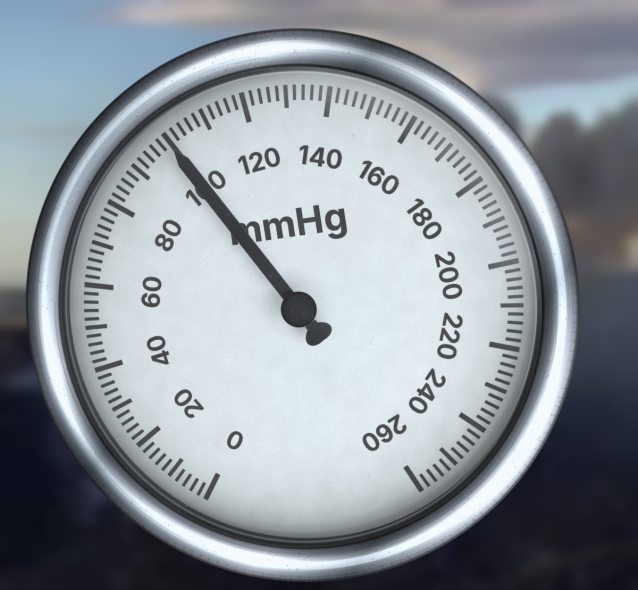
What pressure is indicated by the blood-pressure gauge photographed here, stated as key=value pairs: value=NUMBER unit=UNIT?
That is value=100 unit=mmHg
